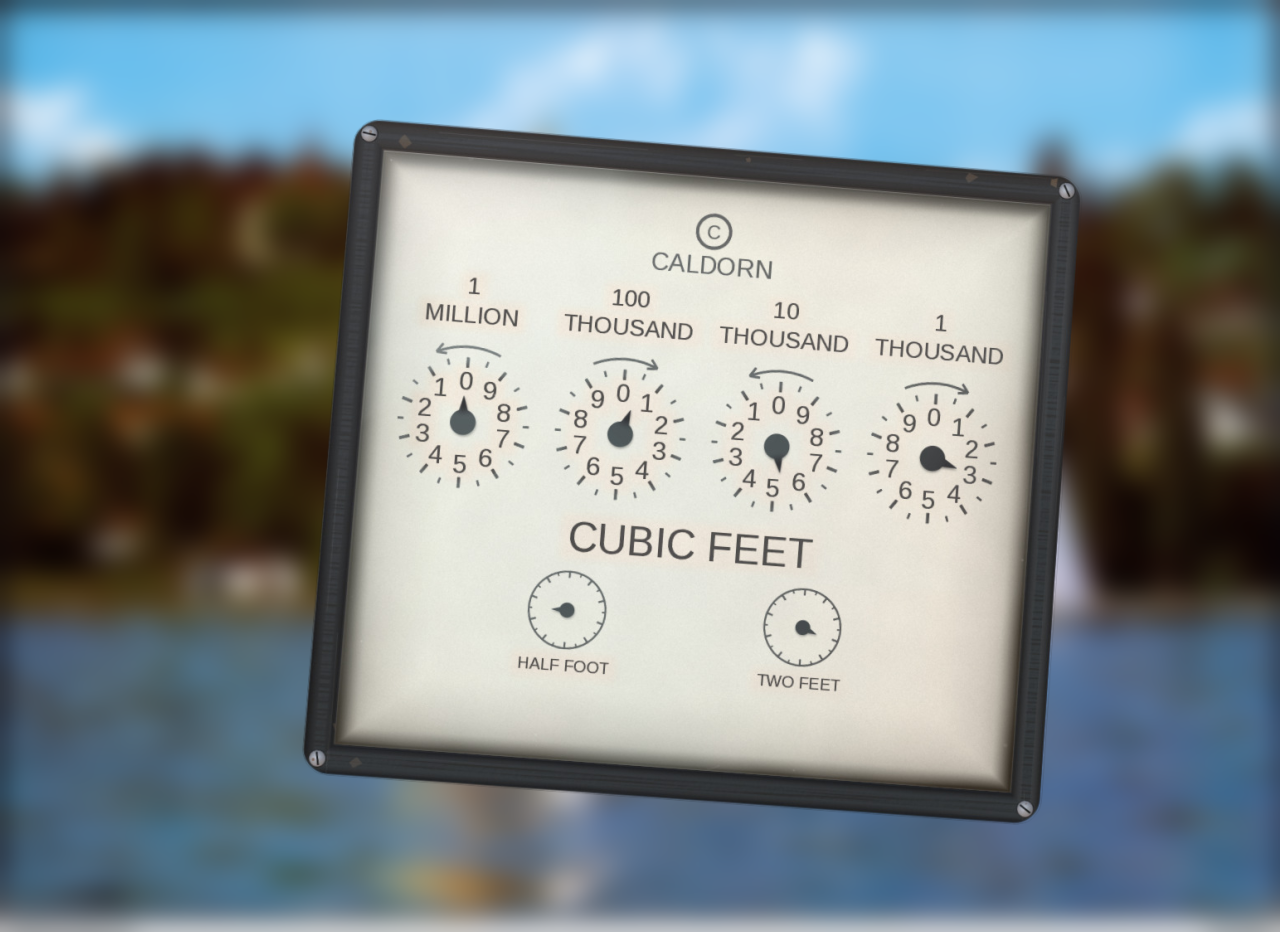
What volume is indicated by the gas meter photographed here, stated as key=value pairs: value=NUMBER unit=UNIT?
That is value=5300 unit=ft³
